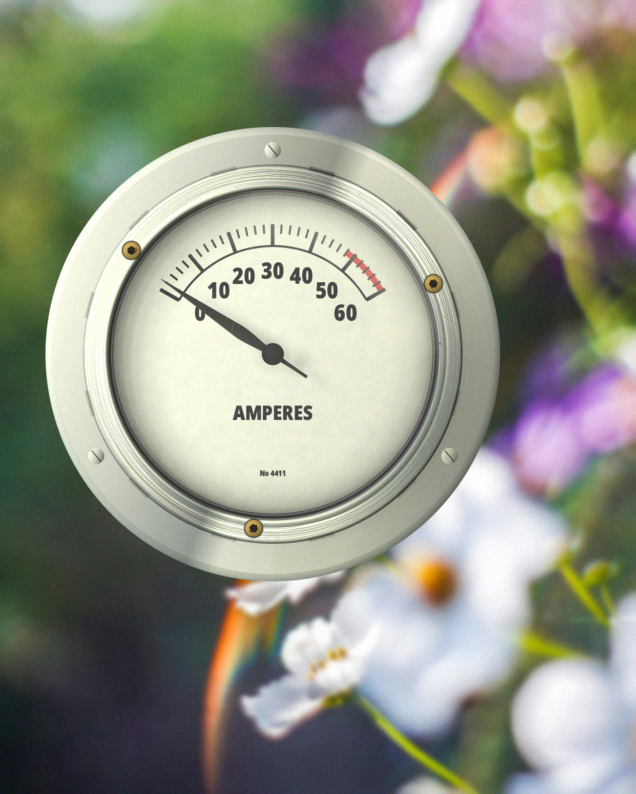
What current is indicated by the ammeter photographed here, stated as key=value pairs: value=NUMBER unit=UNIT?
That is value=2 unit=A
